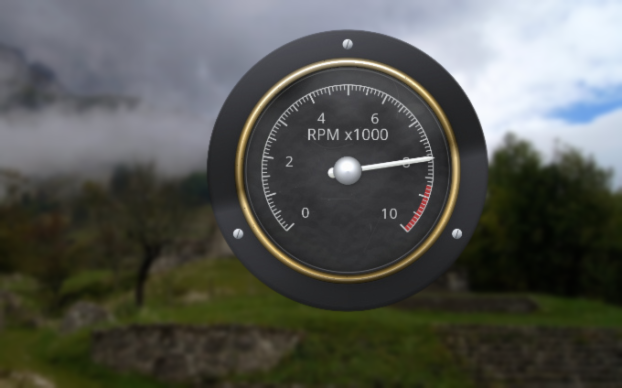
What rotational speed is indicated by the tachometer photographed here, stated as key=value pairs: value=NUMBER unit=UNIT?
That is value=8000 unit=rpm
